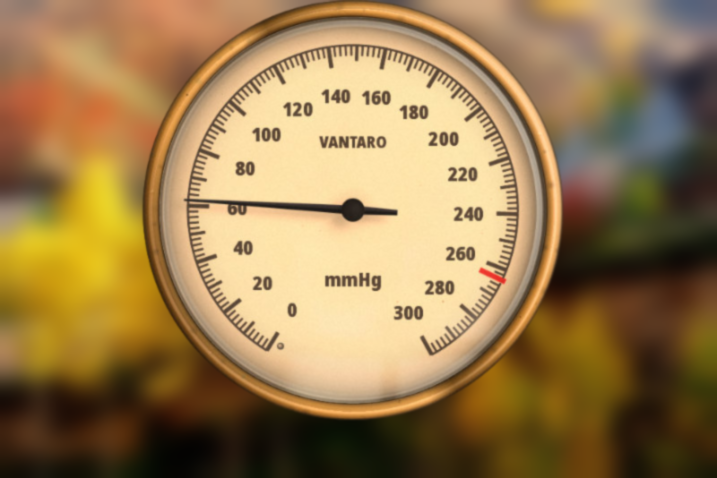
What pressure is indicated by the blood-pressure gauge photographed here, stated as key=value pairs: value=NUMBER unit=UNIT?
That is value=62 unit=mmHg
